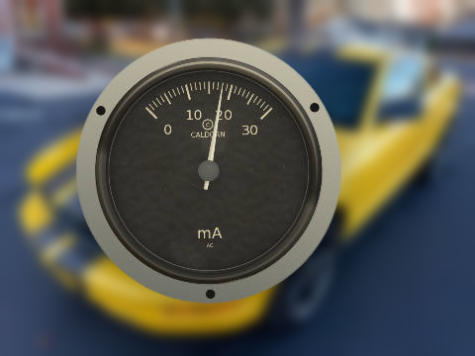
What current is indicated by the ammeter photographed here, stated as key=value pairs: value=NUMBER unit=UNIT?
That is value=18 unit=mA
